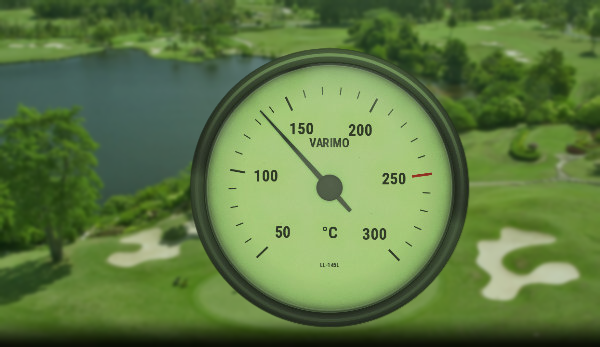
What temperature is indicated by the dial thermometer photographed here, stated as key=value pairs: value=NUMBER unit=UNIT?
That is value=135 unit=°C
